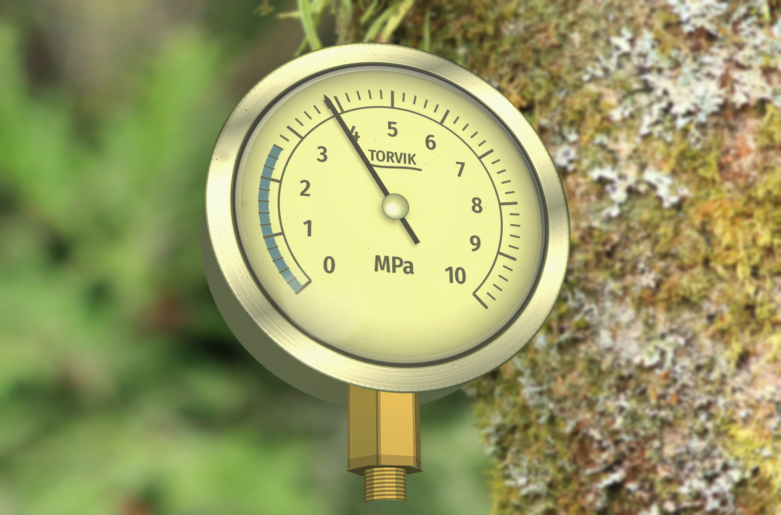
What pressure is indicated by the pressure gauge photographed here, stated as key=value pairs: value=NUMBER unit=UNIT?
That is value=3.8 unit=MPa
